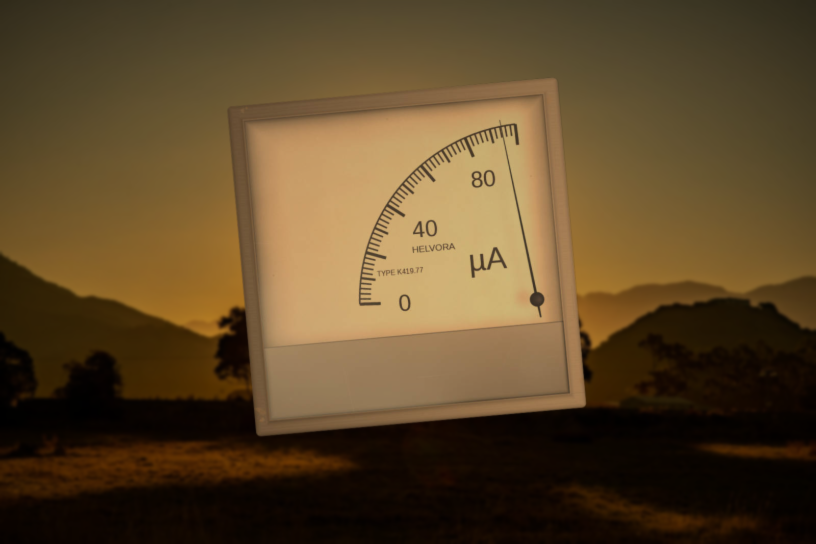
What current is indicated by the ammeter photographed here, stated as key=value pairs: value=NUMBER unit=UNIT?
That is value=94 unit=µA
